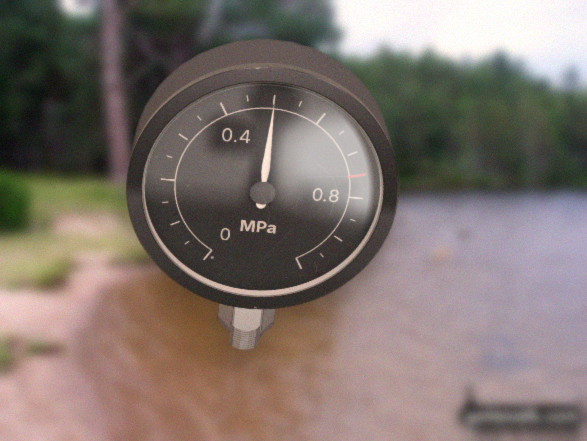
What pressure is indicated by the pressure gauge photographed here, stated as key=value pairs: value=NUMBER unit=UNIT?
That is value=0.5 unit=MPa
